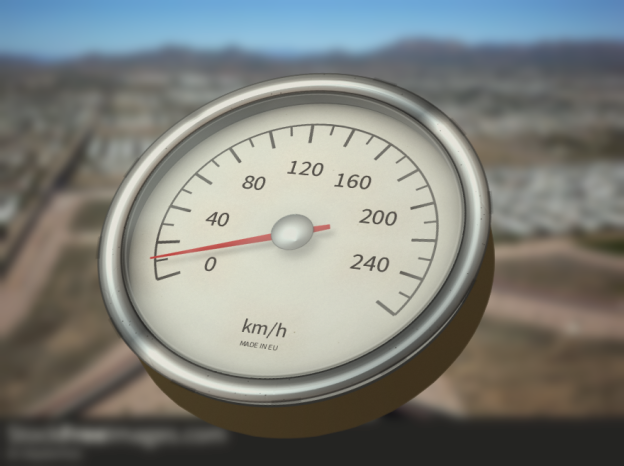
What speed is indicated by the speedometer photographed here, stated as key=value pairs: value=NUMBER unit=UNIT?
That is value=10 unit=km/h
